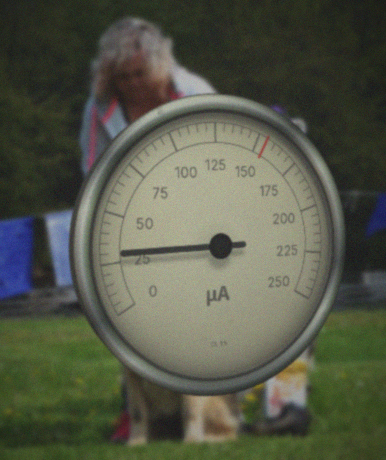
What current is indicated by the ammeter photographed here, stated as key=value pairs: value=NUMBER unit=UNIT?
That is value=30 unit=µA
